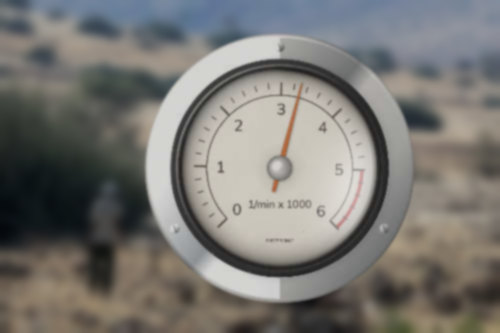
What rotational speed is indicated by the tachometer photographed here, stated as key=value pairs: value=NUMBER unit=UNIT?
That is value=3300 unit=rpm
